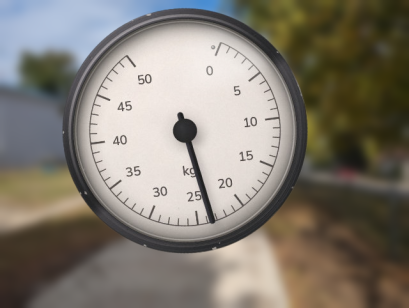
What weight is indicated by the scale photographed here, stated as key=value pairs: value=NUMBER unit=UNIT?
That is value=23.5 unit=kg
